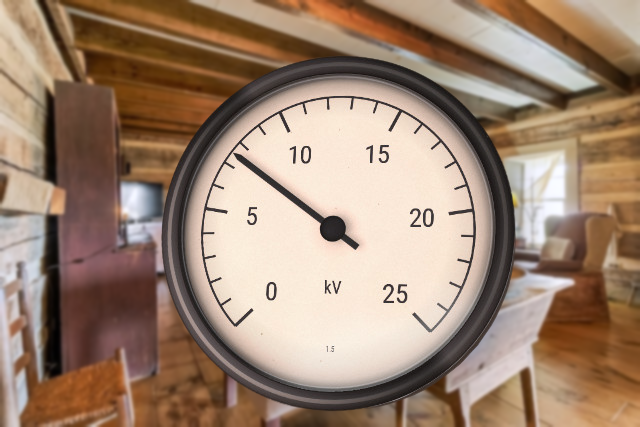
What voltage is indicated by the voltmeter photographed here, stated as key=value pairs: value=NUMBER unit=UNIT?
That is value=7.5 unit=kV
